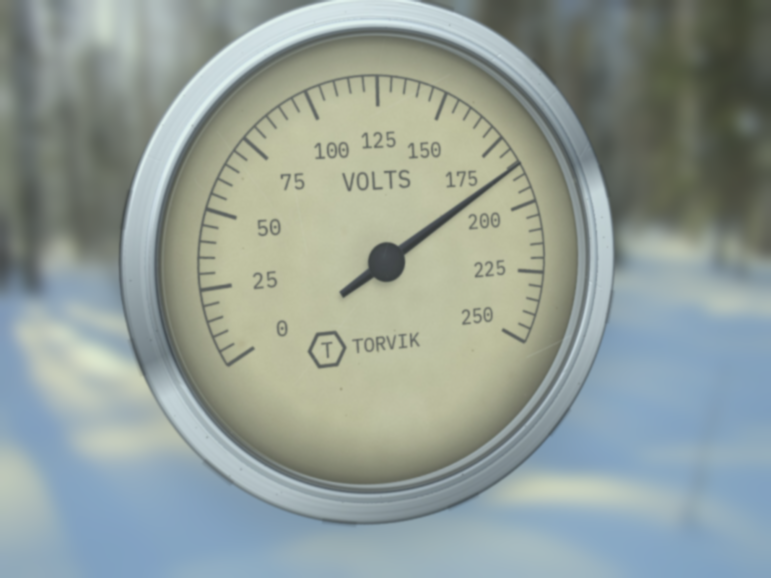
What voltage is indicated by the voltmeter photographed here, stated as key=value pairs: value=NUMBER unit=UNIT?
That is value=185 unit=V
